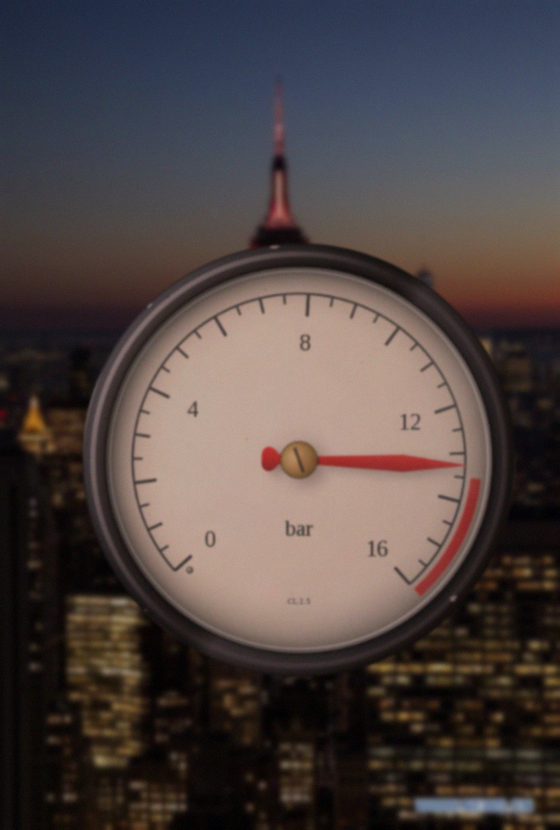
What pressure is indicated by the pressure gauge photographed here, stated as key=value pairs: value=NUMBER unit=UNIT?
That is value=13.25 unit=bar
